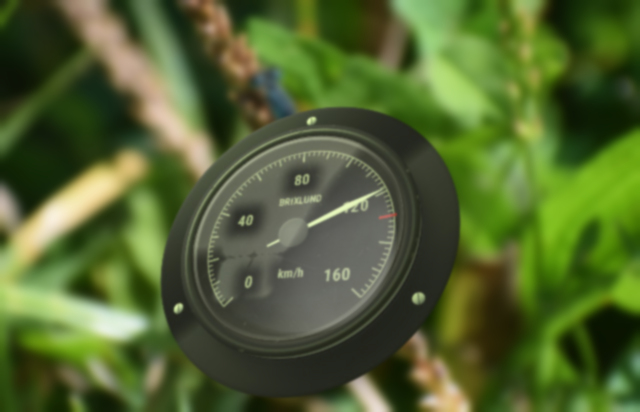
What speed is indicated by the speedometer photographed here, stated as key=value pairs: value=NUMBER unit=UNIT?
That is value=120 unit=km/h
